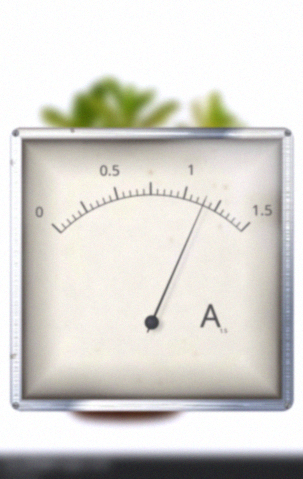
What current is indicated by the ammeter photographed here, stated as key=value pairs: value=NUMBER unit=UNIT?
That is value=1.15 unit=A
